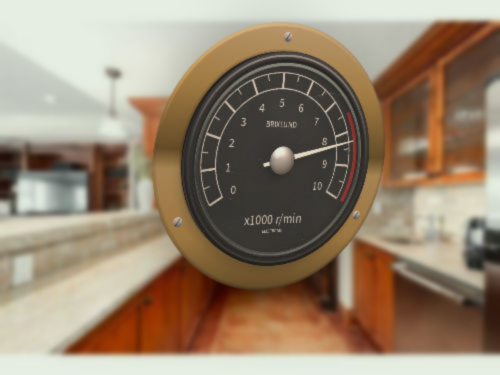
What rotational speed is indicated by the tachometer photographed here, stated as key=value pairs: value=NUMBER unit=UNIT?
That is value=8250 unit=rpm
